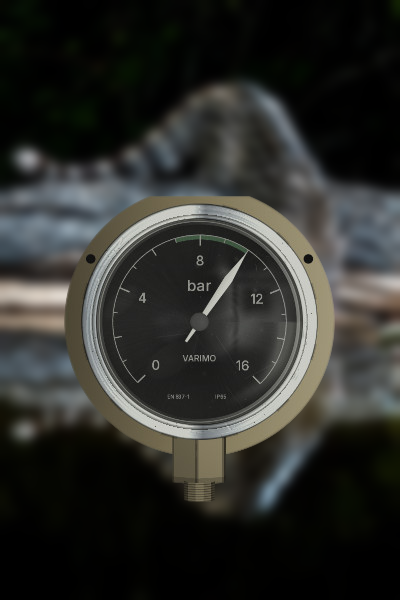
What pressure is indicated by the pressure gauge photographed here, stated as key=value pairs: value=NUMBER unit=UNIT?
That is value=10 unit=bar
